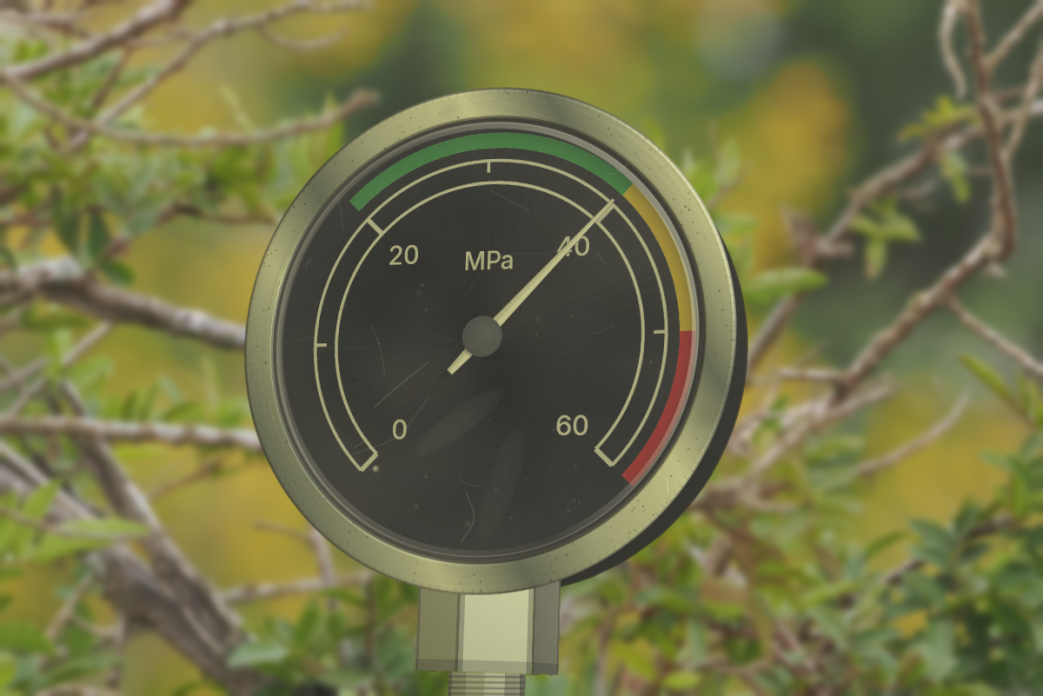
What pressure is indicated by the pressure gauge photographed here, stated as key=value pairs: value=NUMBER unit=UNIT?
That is value=40 unit=MPa
